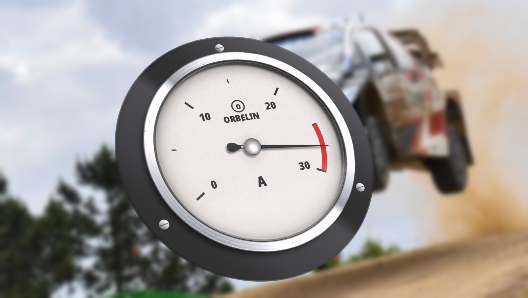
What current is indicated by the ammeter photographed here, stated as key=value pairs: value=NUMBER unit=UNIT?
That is value=27.5 unit=A
